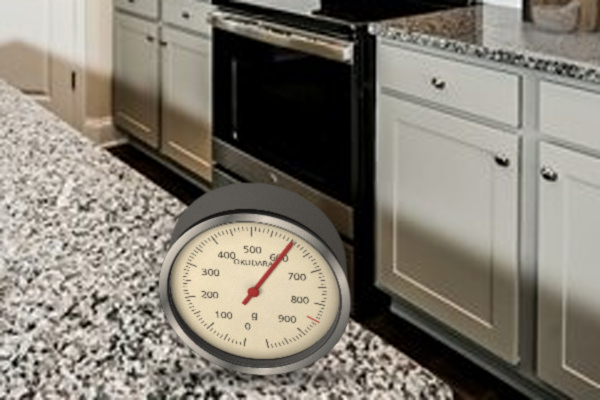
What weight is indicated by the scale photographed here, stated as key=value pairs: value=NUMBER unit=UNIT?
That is value=600 unit=g
